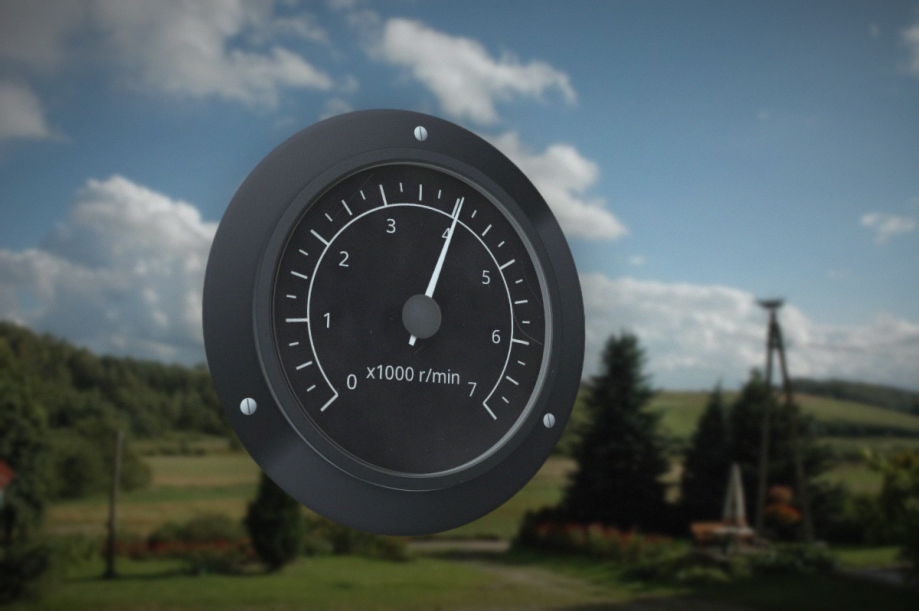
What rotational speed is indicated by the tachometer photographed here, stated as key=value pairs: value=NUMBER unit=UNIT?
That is value=4000 unit=rpm
